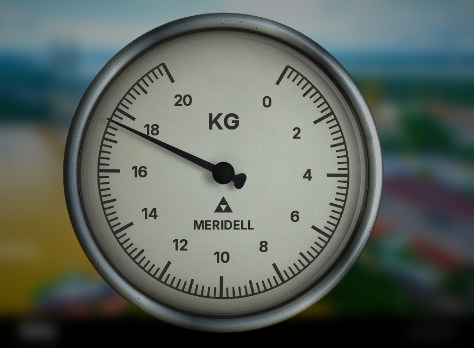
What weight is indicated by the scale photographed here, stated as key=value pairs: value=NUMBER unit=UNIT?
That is value=17.6 unit=kg
